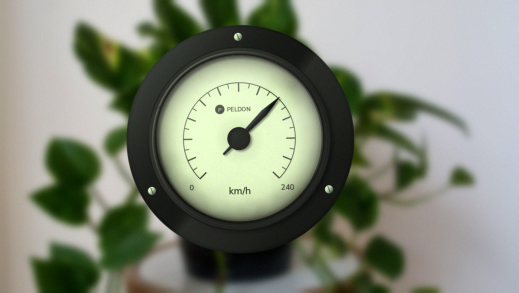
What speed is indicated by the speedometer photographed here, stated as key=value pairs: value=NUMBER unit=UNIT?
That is value=160 unit=km/h
